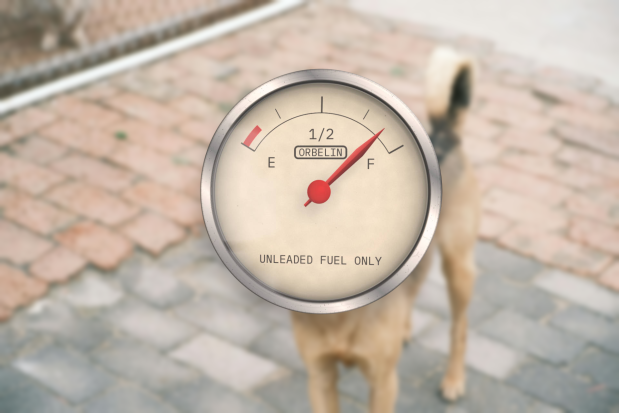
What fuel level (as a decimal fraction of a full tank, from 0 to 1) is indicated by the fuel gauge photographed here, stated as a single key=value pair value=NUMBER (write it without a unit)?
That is value=0.875
